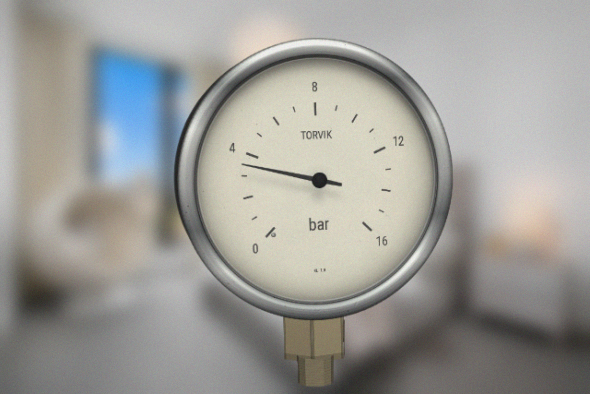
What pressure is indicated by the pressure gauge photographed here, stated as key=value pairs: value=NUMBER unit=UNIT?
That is value=3.5 unit=bar
